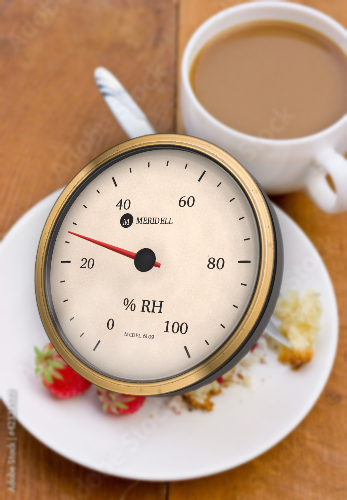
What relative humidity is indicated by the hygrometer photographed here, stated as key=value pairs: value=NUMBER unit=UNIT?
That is value=26 unit=%
